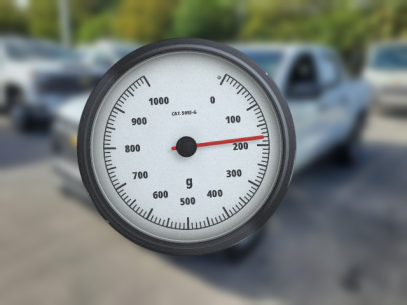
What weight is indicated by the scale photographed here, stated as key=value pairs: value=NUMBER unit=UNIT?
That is value=180 unit=g
